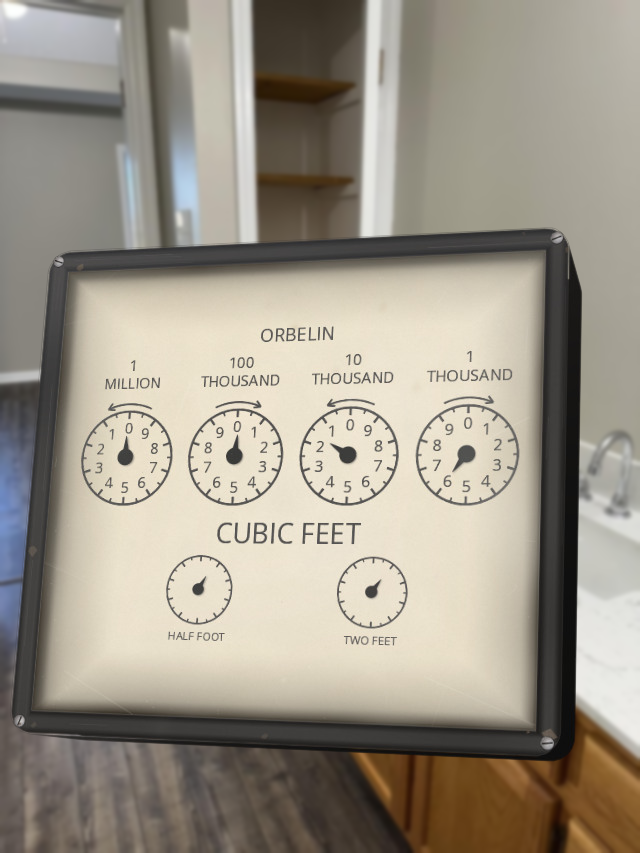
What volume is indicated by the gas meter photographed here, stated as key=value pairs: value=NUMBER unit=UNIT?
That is value=1600 unit=ft³
